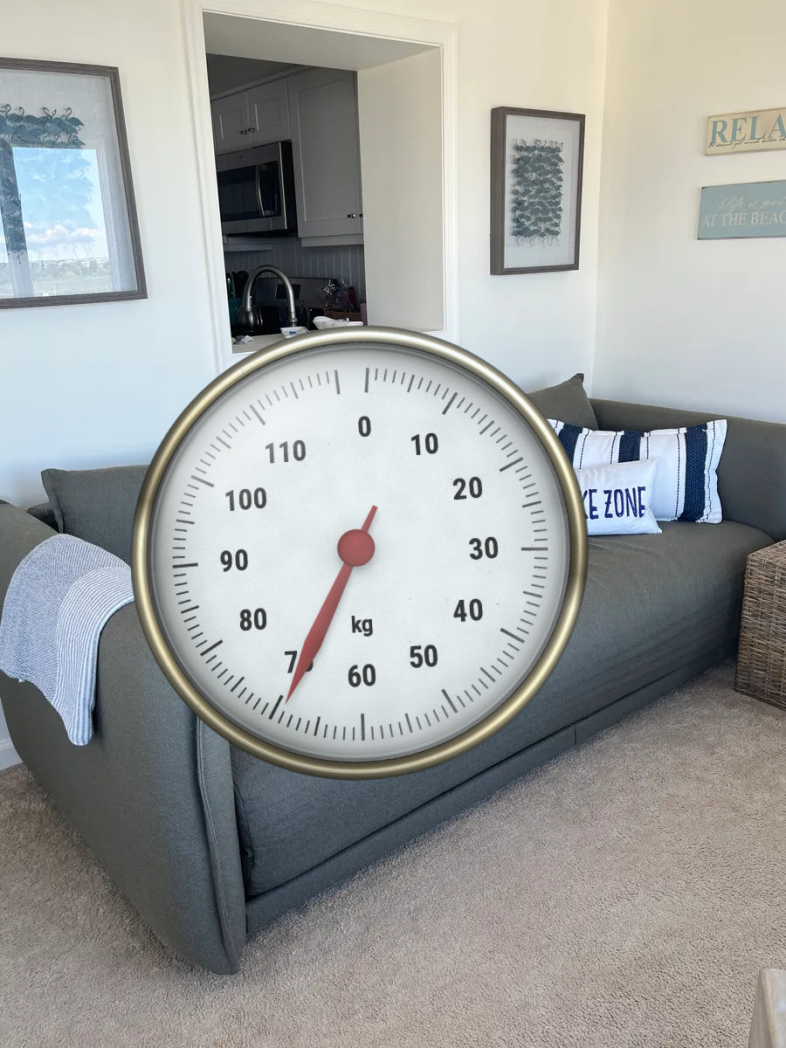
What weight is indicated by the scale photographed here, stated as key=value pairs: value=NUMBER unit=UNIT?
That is value=69 unit=kg
